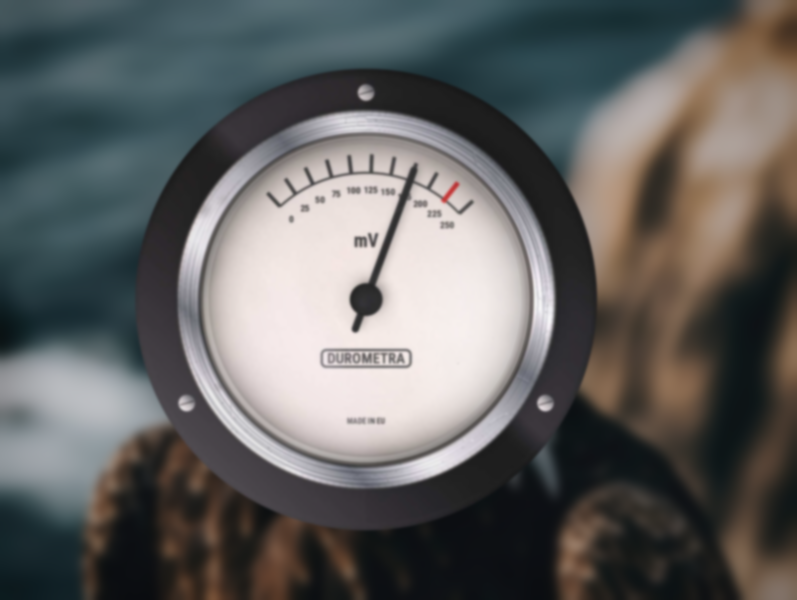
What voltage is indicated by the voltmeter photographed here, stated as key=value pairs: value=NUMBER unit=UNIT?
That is value=175 unit=mV
